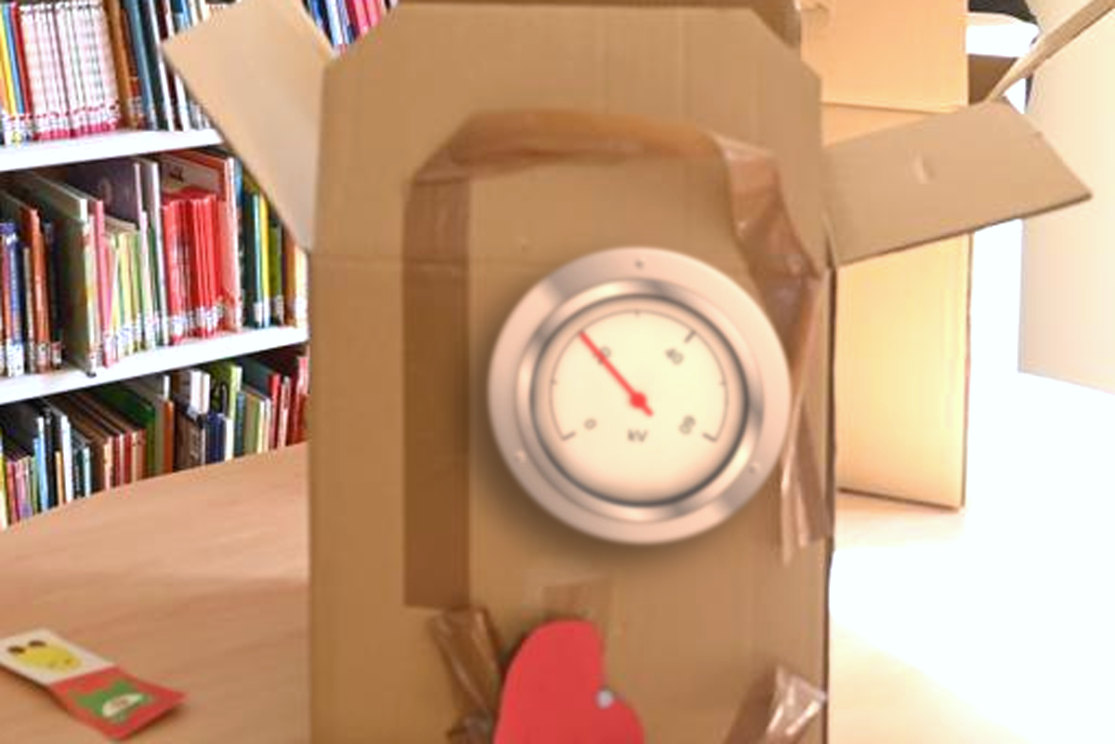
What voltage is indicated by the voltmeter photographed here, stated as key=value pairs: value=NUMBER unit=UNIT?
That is value=20 unit=kV
